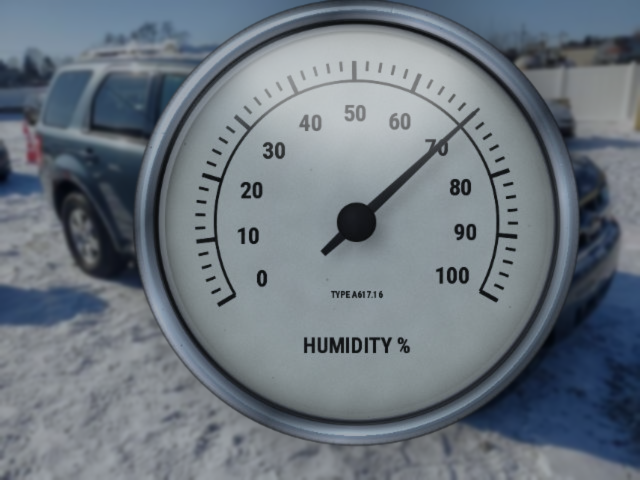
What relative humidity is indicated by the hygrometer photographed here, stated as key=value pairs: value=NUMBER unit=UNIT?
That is value=70 unit=%
